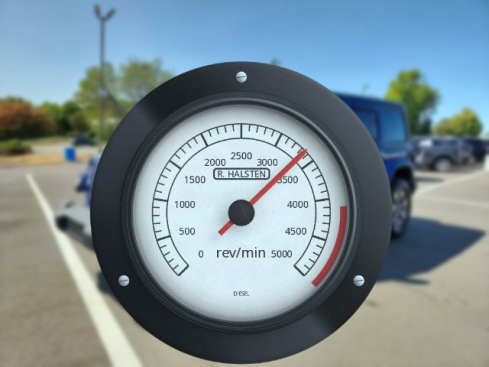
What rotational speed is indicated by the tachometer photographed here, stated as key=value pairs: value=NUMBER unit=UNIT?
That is value=3350 unit=rpm
